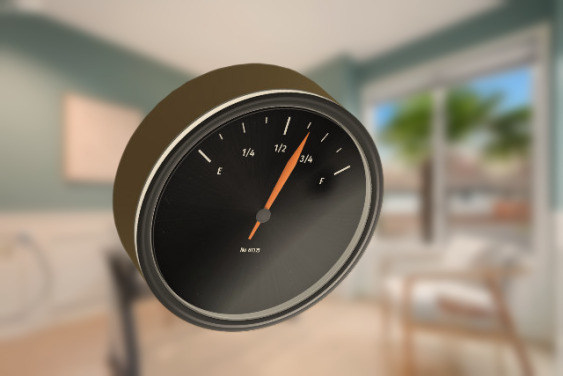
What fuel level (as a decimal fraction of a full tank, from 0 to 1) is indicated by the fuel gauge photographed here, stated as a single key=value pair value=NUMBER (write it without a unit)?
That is value=0.625
